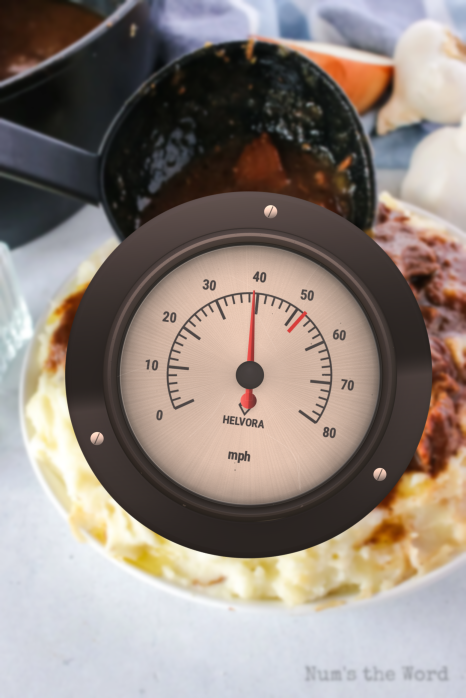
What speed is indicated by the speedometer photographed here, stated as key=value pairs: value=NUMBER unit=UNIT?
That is value=39 unit=mph
